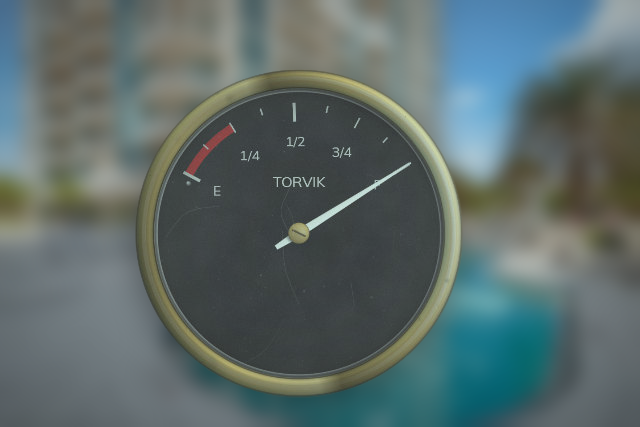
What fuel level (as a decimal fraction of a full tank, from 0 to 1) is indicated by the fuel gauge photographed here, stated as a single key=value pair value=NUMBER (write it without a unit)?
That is value=1
